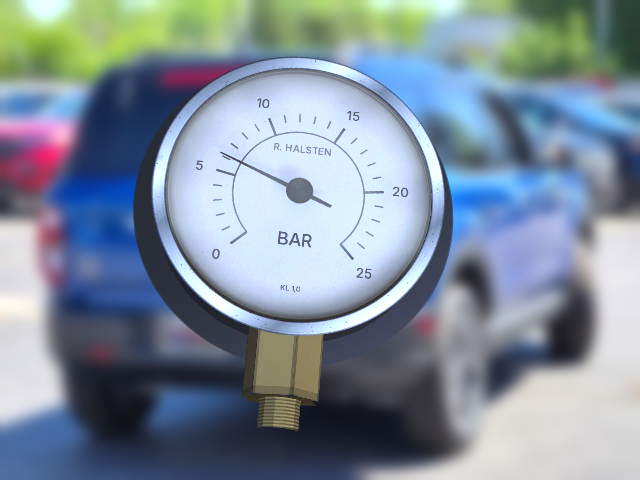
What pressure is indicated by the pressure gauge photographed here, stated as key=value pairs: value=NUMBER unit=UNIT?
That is value=6 unit=bar
